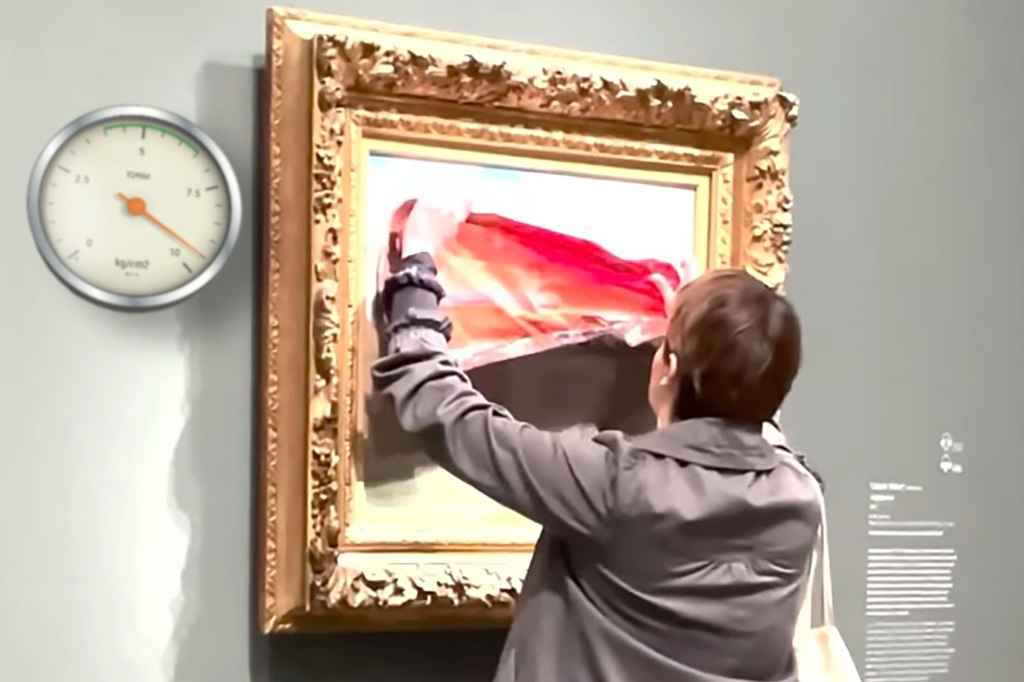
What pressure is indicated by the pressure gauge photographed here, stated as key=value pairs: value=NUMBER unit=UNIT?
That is value=9.5 unit=kg/cm²
